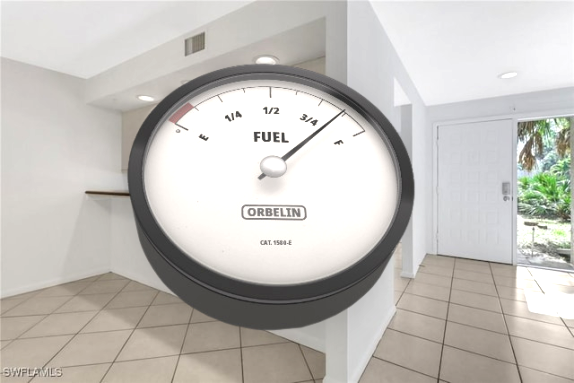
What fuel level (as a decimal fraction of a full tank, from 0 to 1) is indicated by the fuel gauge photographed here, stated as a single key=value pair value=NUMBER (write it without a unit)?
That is value=0.875
